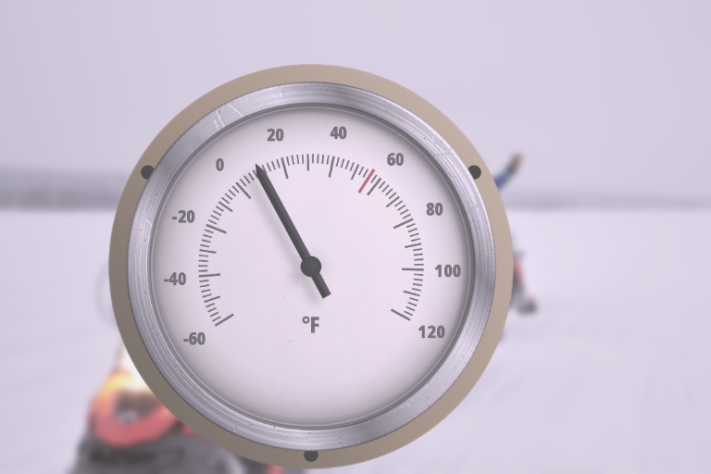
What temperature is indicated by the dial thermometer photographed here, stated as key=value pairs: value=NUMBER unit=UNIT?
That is value=10 unit=°F
